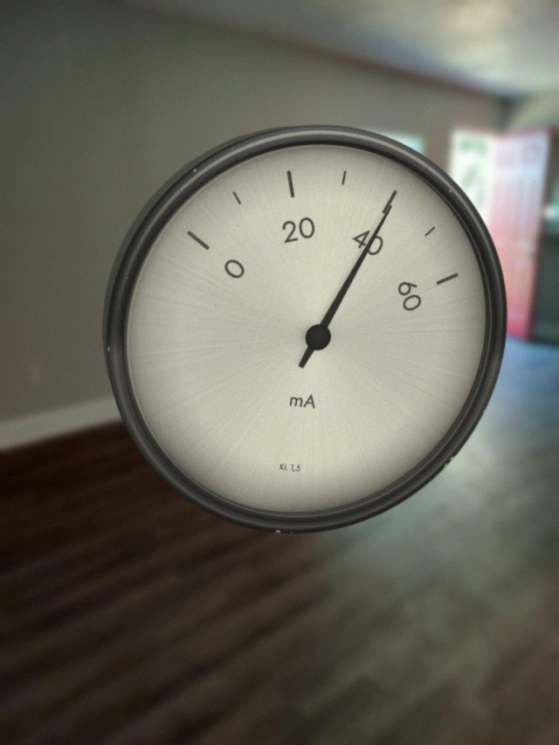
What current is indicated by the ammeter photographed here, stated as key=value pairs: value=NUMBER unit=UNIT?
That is value=40 unit=mA
